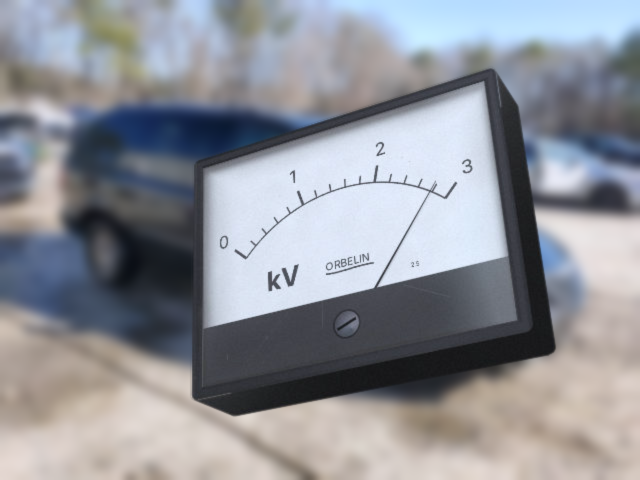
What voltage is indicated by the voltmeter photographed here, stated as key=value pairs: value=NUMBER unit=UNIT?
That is value=2.8 unit=kV
